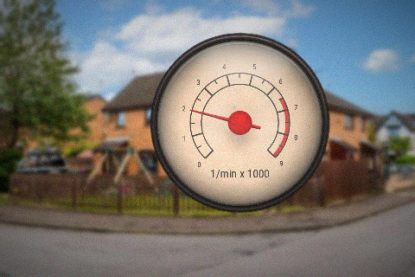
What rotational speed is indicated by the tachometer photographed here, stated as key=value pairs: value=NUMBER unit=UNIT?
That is value=2000 unit=rpm
